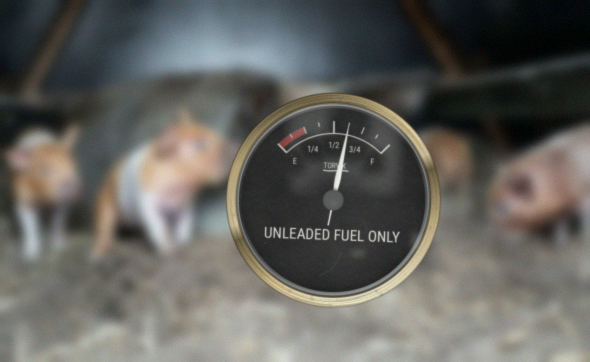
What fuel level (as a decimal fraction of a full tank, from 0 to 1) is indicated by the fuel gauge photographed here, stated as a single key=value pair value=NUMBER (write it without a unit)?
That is value=0.625
